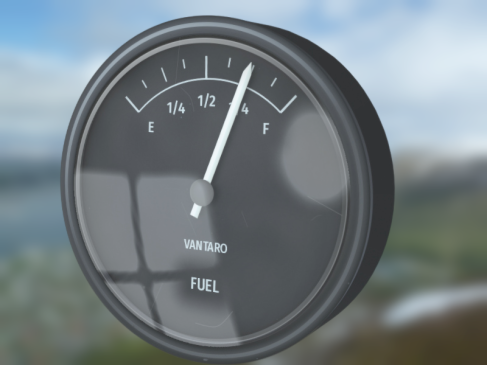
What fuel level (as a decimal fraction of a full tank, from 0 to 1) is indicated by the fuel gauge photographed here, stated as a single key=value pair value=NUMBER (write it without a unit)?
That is value=0.75
